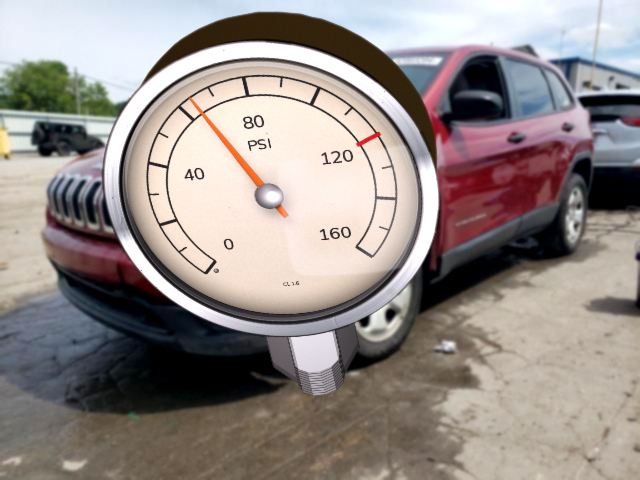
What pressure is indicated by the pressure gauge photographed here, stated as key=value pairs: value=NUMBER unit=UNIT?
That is value=65 unit=psi
